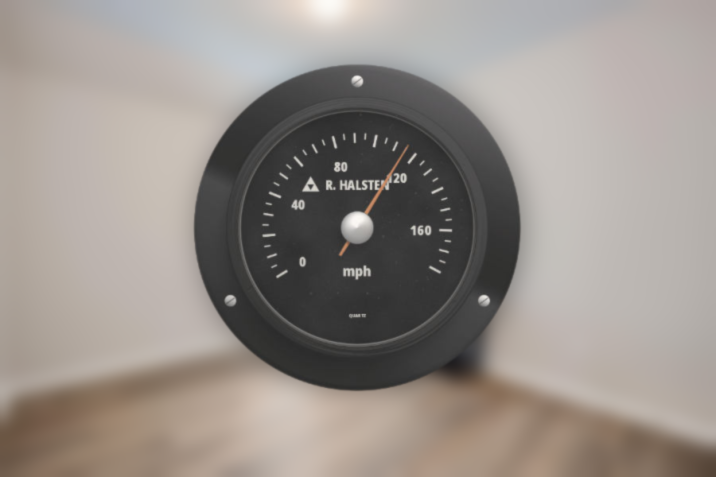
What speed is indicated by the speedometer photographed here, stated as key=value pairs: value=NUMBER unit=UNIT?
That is value=115 unit=mph
